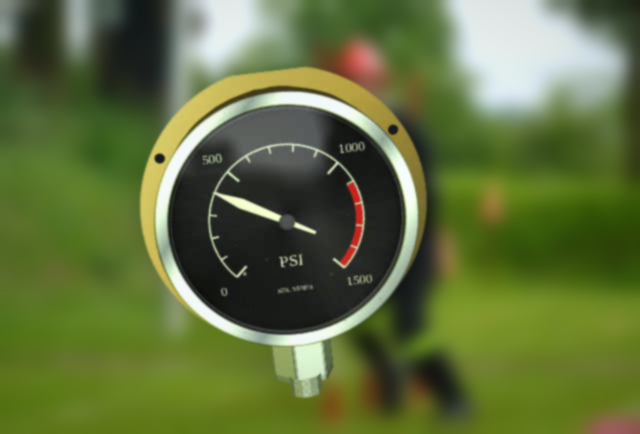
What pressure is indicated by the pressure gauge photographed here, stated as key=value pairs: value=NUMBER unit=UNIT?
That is value=400 unit=psi
